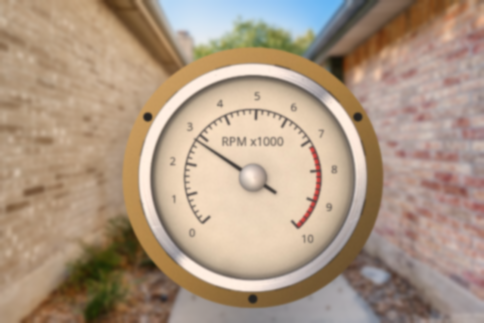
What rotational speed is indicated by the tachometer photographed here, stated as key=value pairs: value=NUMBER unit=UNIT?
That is value=2800 unit=rpm
